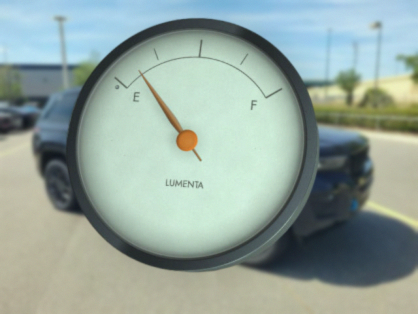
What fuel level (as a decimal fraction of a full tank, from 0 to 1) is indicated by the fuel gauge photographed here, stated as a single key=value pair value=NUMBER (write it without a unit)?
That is value=0.125
